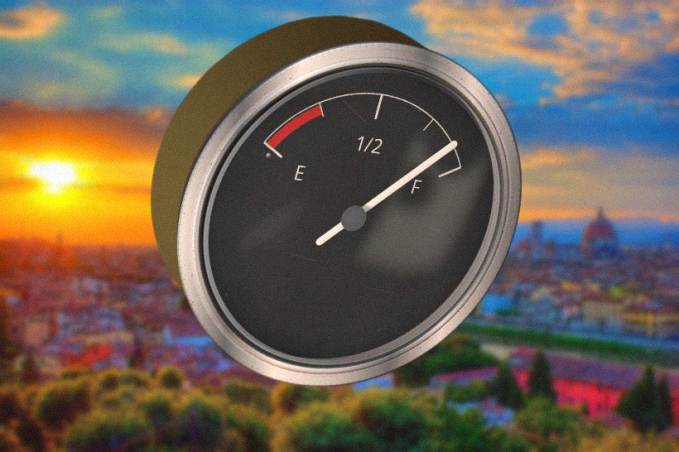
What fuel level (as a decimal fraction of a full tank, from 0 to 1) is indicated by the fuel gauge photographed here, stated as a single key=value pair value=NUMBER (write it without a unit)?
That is value=0.875
